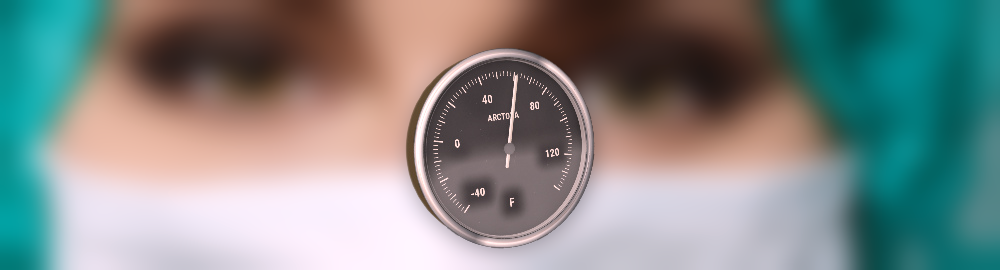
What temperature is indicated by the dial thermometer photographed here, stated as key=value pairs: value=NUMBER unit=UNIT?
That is value=60 unit=°F
